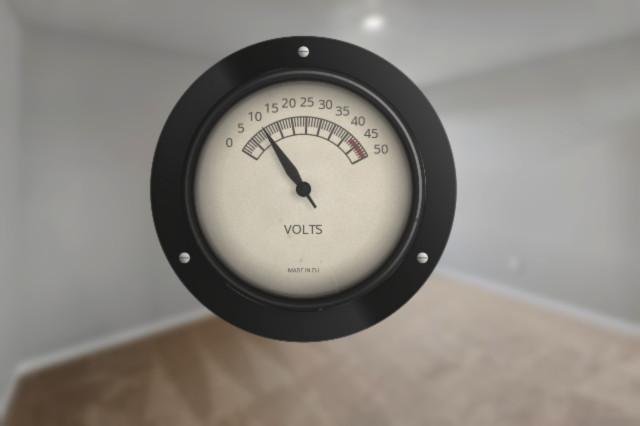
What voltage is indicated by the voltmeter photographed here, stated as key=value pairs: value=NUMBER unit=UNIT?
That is value=10 unit=V
